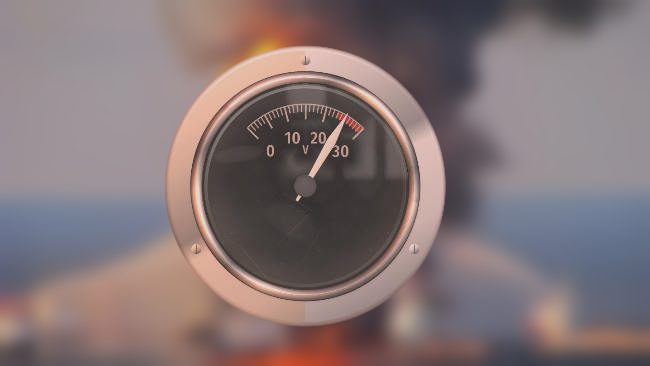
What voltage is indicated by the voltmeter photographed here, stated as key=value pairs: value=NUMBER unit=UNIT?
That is value=25 unit=V
